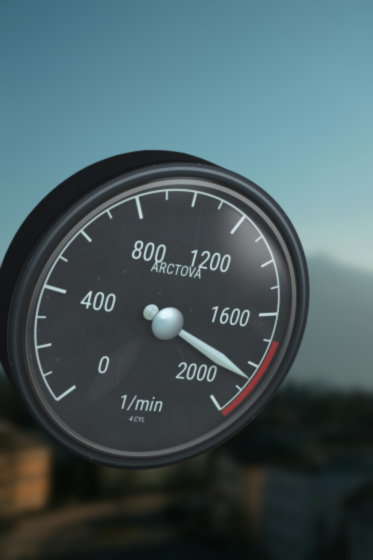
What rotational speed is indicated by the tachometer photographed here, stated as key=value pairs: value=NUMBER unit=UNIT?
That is value=1850 unit=rpm
